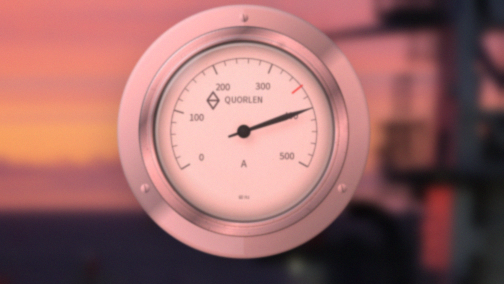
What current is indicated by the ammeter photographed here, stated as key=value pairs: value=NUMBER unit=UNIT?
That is value=400 unit=A
